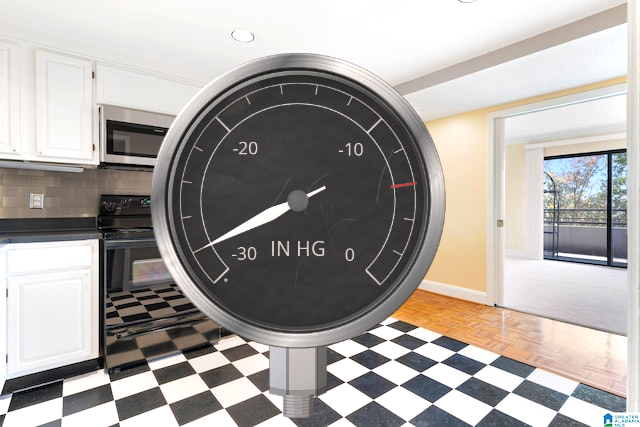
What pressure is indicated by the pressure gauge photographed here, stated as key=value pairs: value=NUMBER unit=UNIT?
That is value=-28 unit=inHg
